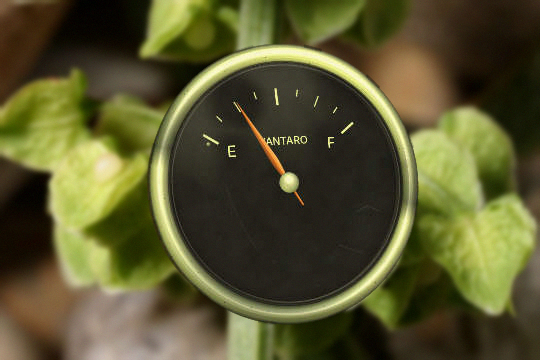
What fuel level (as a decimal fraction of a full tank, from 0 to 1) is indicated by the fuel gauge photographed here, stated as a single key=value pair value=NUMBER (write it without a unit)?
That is value=0.25
